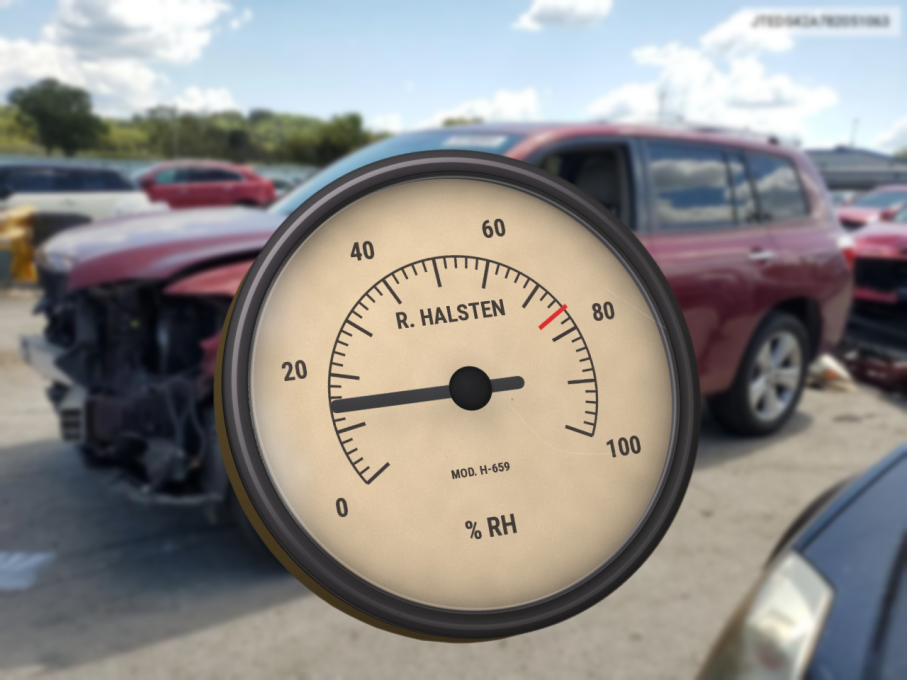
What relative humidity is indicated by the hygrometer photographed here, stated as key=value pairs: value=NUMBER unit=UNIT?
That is value=14 unit=%
